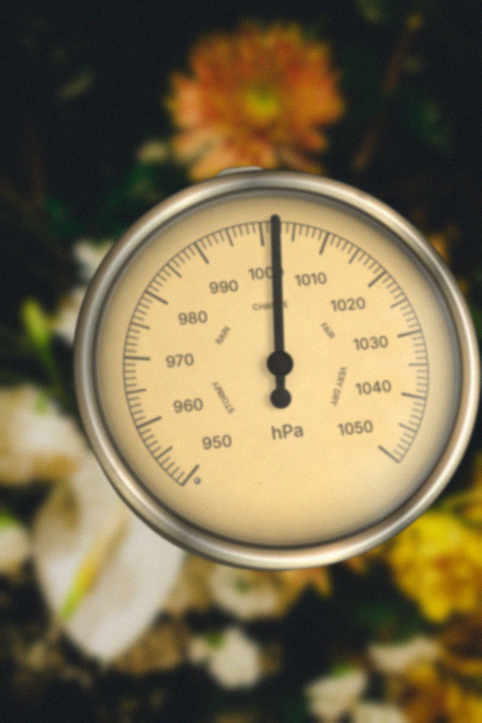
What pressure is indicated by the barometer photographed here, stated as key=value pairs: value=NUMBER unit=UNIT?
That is value=1002 unit=hPa
